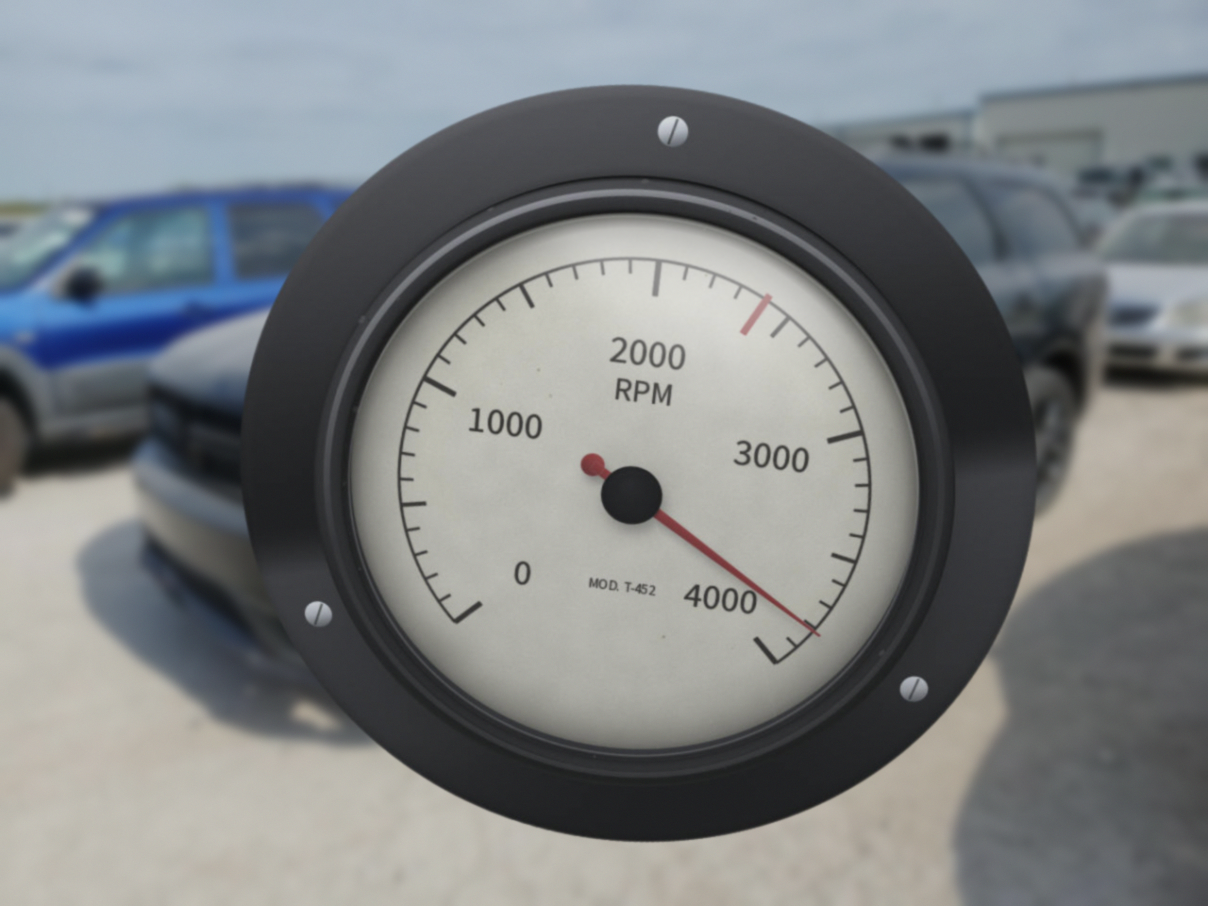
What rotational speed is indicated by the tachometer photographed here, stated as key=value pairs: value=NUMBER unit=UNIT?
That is value=3800 unit=rpm
